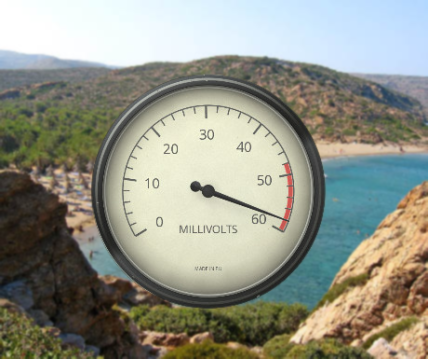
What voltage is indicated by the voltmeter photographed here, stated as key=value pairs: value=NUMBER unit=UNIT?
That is value=58 unit=mV
